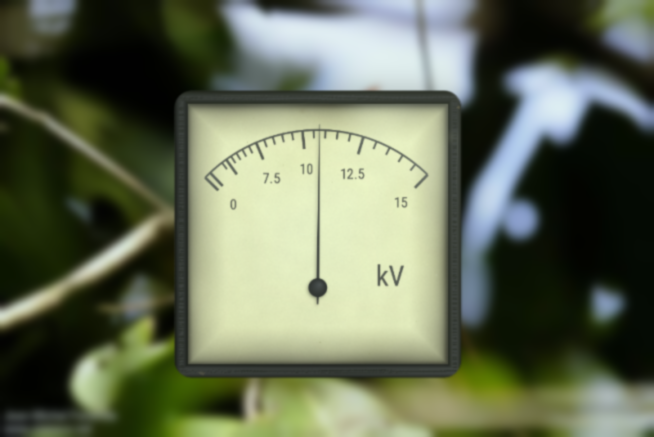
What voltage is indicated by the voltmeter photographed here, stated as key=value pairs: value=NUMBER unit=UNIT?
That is value=10.75 unit=kV
